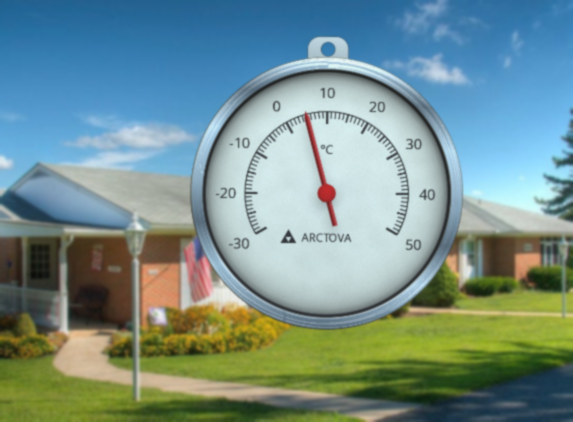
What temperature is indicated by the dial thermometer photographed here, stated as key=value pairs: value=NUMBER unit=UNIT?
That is value=5 unit=°C
